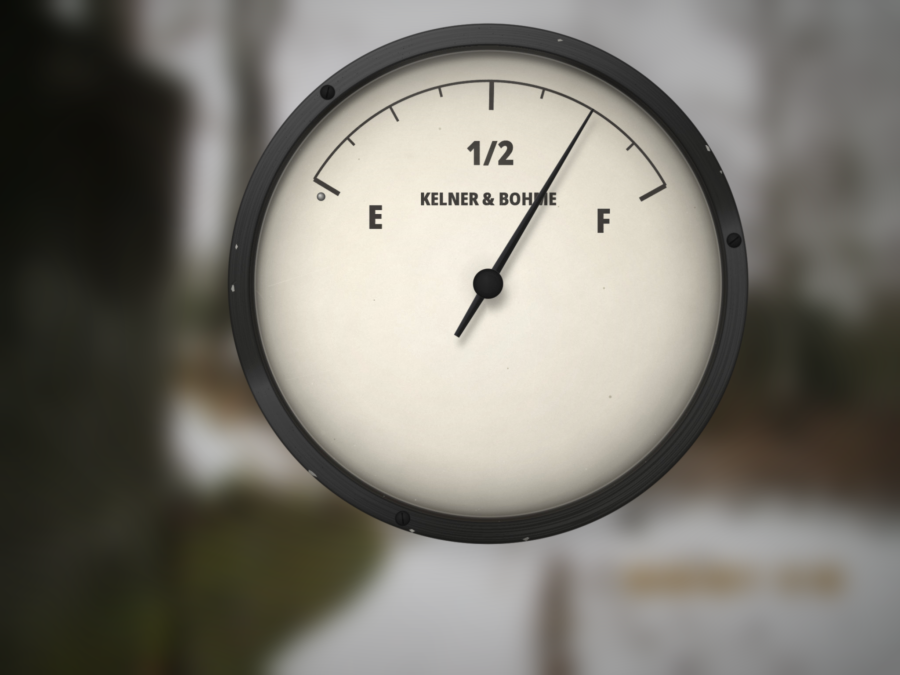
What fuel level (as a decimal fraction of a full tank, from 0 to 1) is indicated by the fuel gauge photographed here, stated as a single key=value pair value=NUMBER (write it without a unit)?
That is value=0.75
